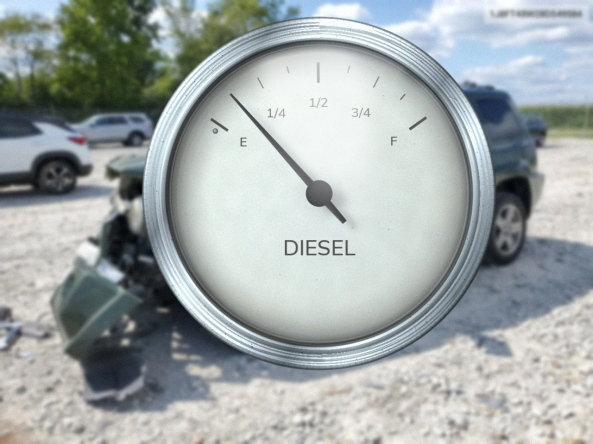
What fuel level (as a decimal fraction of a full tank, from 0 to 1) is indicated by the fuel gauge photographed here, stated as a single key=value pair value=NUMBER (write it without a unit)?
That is value=0.125
